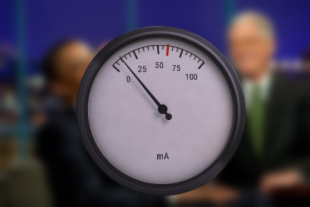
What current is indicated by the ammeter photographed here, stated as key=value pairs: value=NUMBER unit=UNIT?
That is value=10 unit=mA
